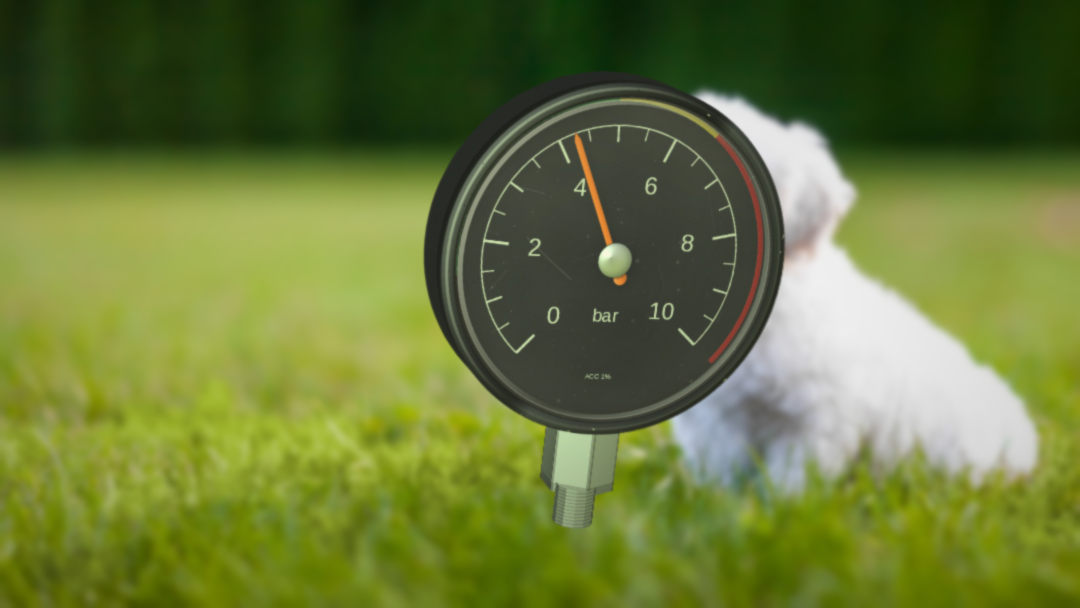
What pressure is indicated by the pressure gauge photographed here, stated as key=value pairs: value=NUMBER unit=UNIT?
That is value=4.25 unit=bar
